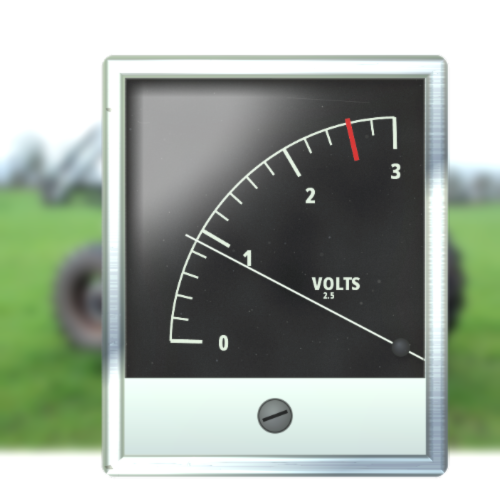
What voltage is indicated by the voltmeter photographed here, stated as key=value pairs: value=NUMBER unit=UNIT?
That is value=0.9 unit=V
